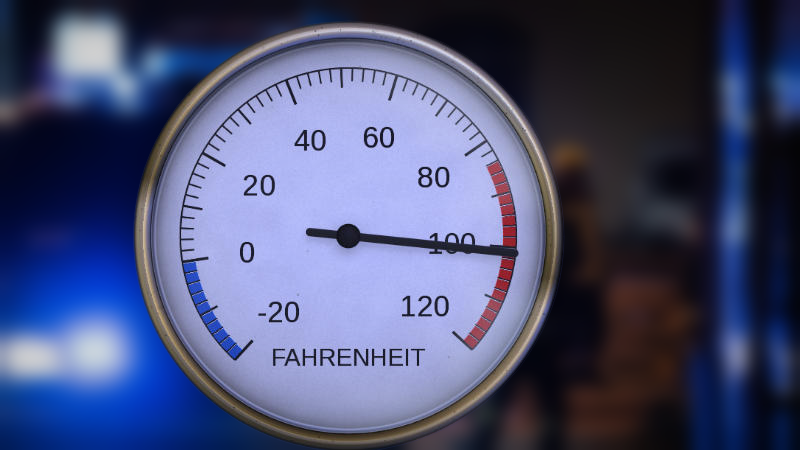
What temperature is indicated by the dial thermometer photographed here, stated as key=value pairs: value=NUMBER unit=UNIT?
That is value=101 unit=°F
